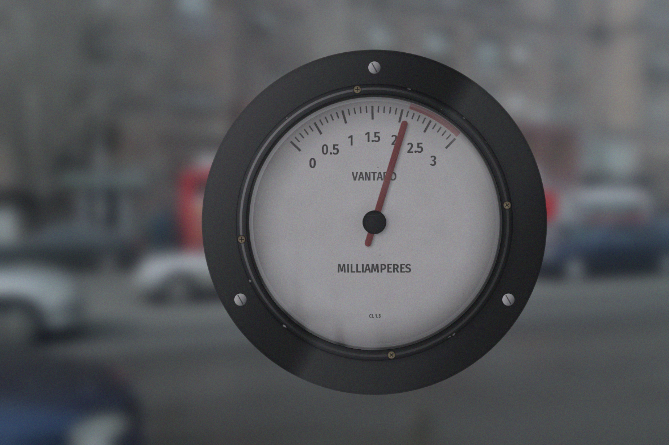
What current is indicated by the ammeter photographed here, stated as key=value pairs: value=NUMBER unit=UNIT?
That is value=2.1 unit=mA
